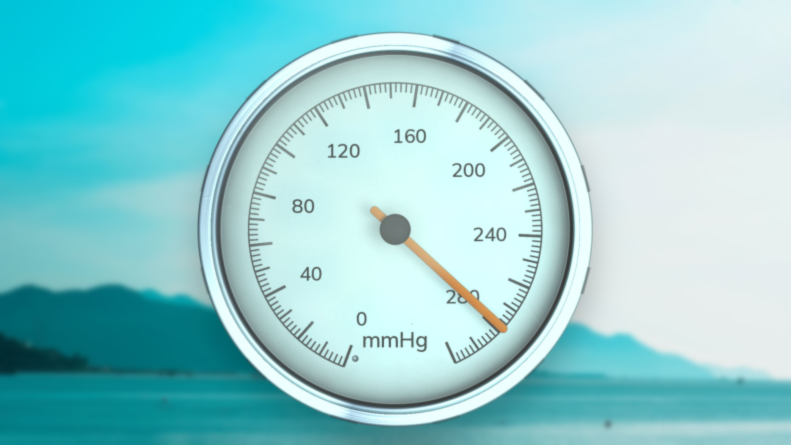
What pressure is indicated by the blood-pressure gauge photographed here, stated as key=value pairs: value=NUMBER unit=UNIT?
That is value=278 unit=mmHg
